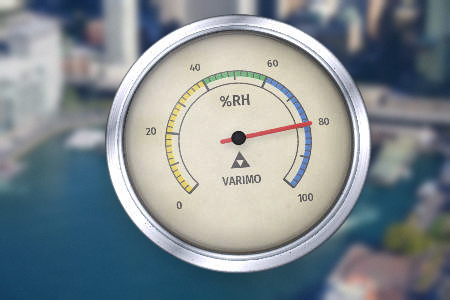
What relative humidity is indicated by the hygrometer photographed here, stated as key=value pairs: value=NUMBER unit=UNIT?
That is value=80 unit=%
